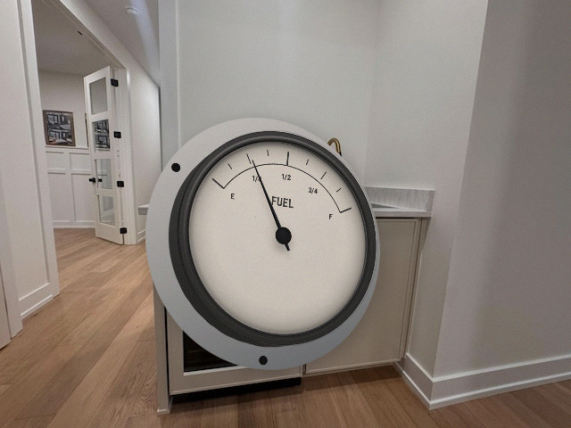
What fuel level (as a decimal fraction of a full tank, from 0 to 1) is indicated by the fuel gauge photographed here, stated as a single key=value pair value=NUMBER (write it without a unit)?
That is value=0.25
